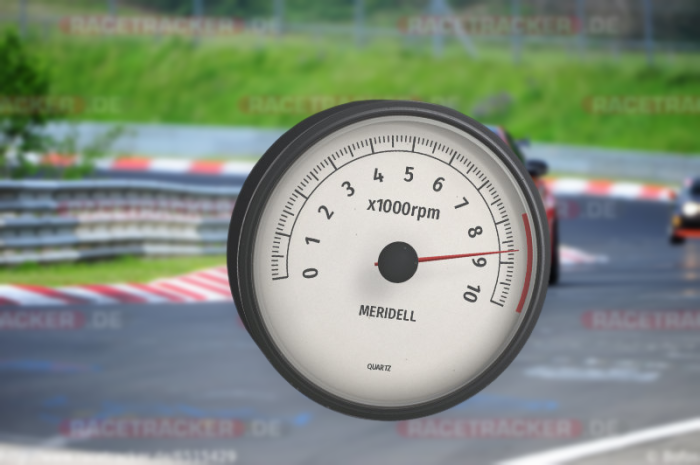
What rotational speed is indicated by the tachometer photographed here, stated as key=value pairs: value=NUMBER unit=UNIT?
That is value=8700 unit=rpm
